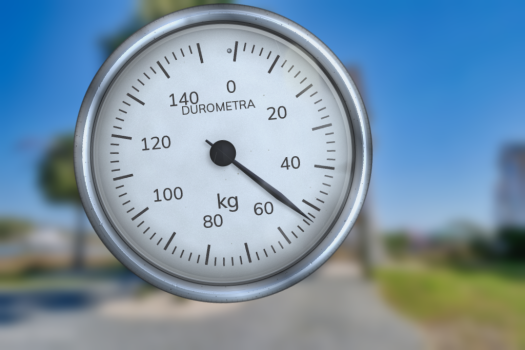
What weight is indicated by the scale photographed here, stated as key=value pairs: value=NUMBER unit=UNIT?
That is value=53 unit=kg
